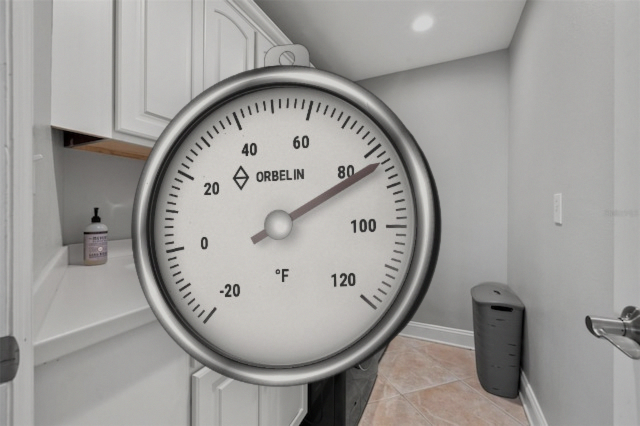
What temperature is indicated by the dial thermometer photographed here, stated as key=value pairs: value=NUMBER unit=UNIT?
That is value=84 unit=°F
